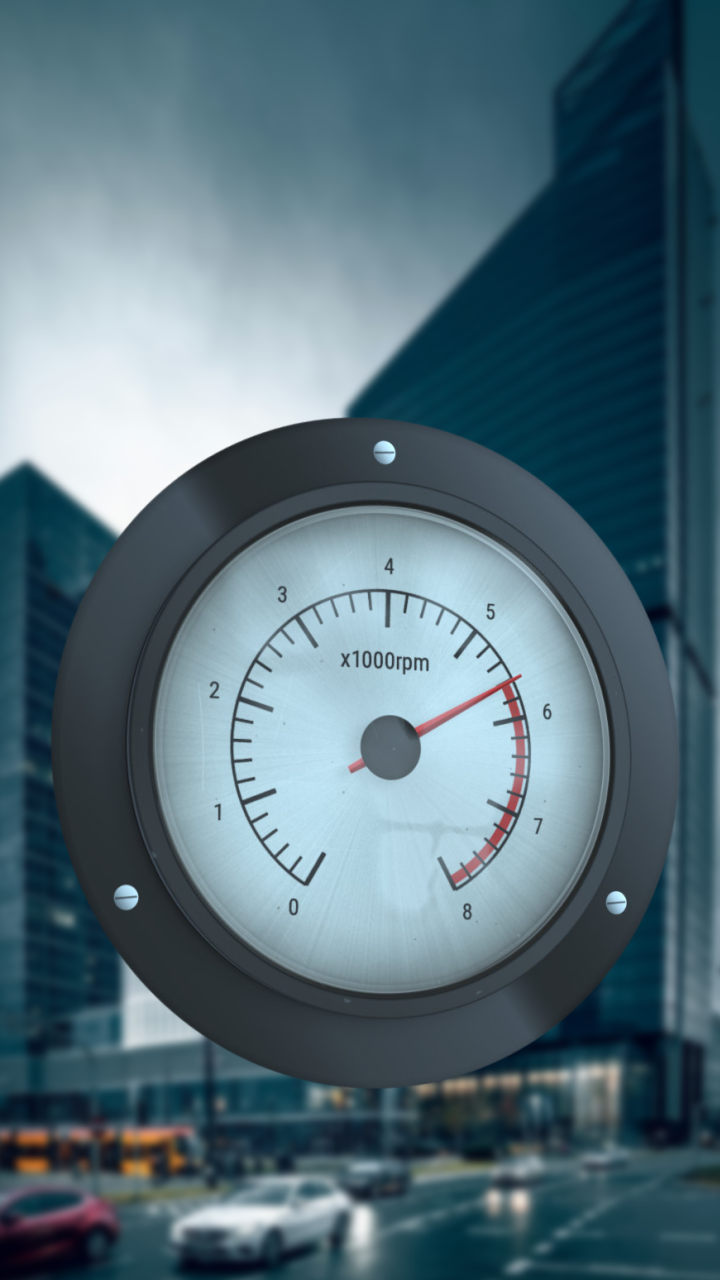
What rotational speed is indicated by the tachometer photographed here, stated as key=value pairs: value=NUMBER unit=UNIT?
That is value=5600 unit=rpm
